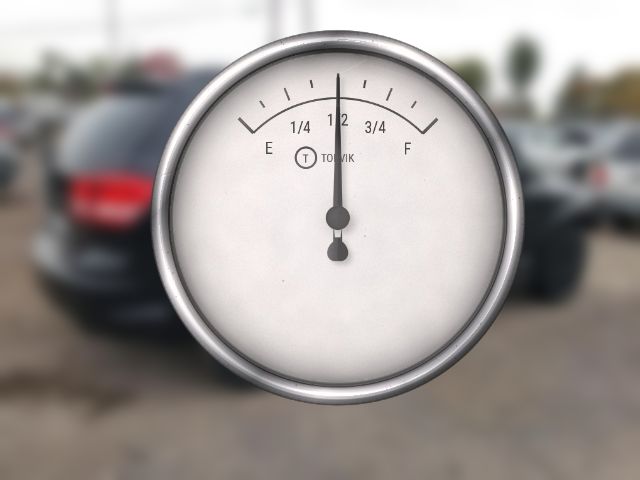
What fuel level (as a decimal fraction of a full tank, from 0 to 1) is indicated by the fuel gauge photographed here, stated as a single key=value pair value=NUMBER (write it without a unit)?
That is value=0.5
